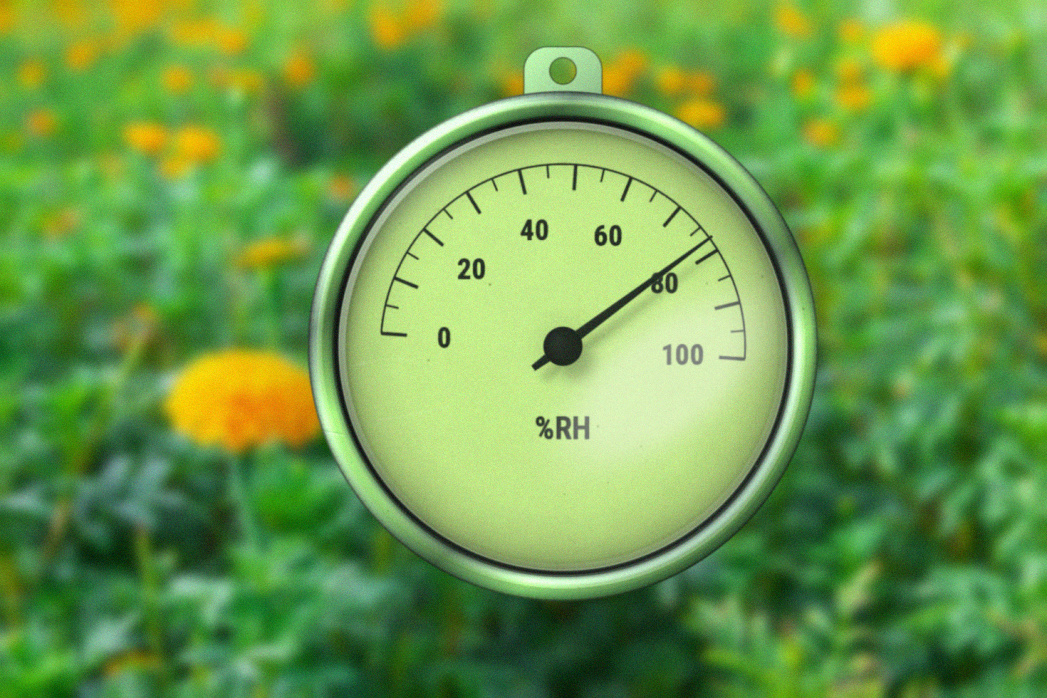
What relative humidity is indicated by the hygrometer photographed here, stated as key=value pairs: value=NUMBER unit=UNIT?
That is value=77.5 unit=%
